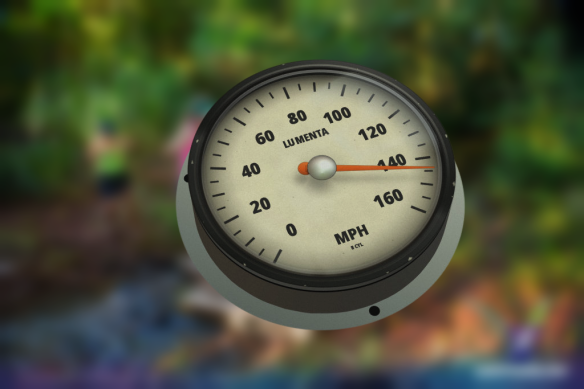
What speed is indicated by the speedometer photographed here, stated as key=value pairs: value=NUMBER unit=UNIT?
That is value=145 unit=mph
